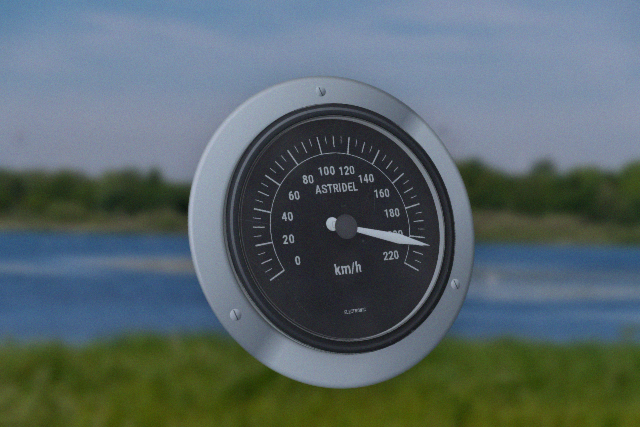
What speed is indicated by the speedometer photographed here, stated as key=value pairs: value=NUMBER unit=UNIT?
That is value=205 unit=km/h
